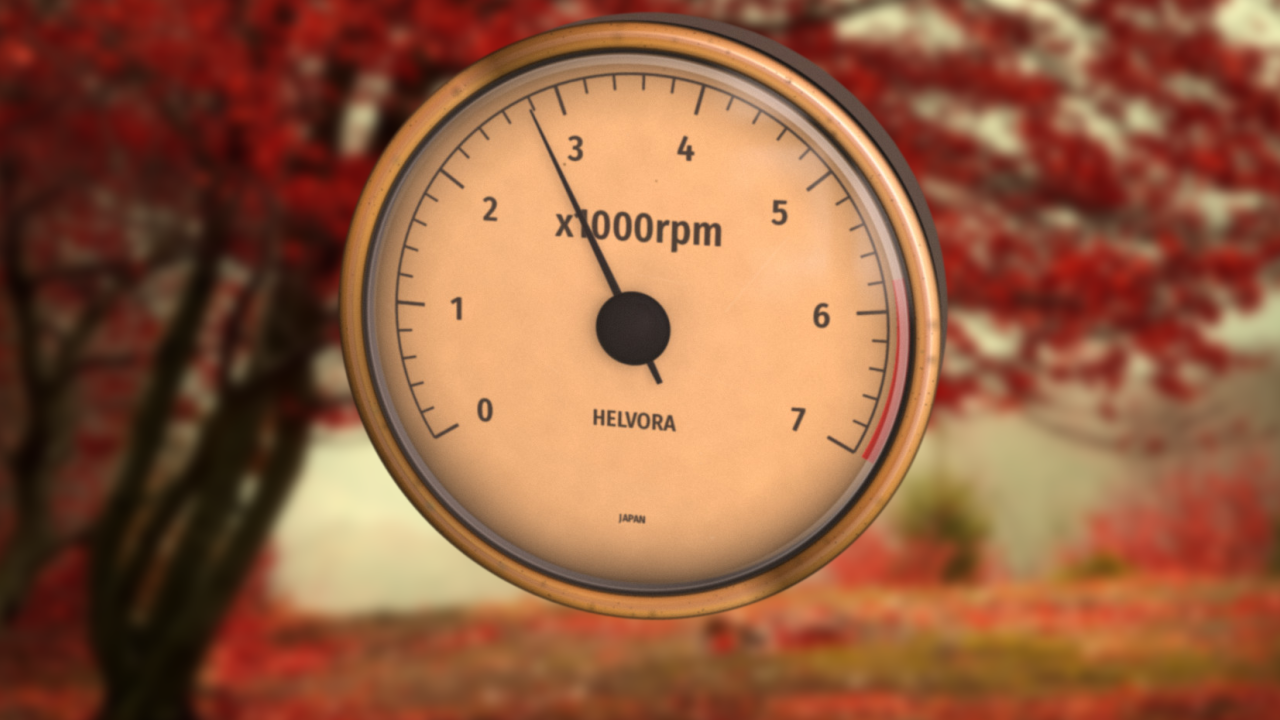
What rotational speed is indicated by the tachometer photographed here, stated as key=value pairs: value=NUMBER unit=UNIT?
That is value=2800 unit=rpm
